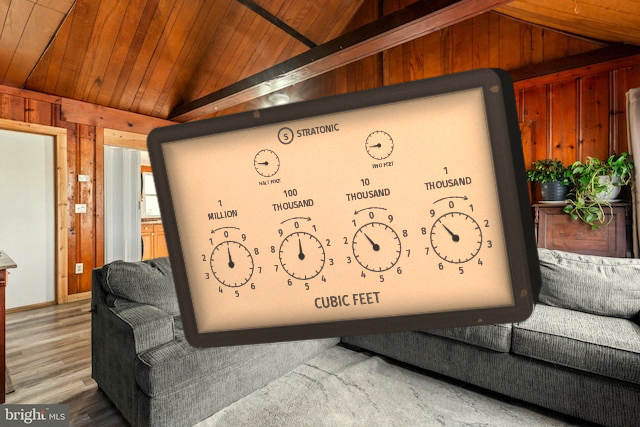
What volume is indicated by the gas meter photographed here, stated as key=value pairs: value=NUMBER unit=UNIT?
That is value=900 unit=ft³
